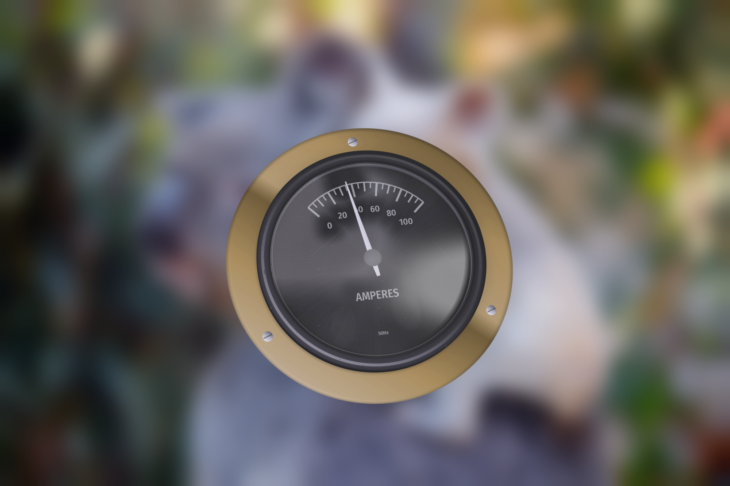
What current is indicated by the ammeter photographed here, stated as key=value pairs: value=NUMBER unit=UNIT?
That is value=35 unit=A
